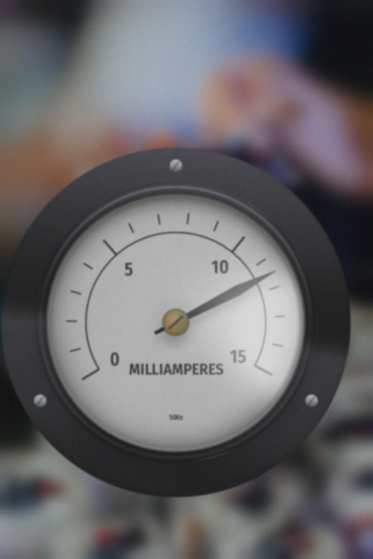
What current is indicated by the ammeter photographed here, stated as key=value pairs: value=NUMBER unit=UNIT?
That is value=11.5 unit=mA
